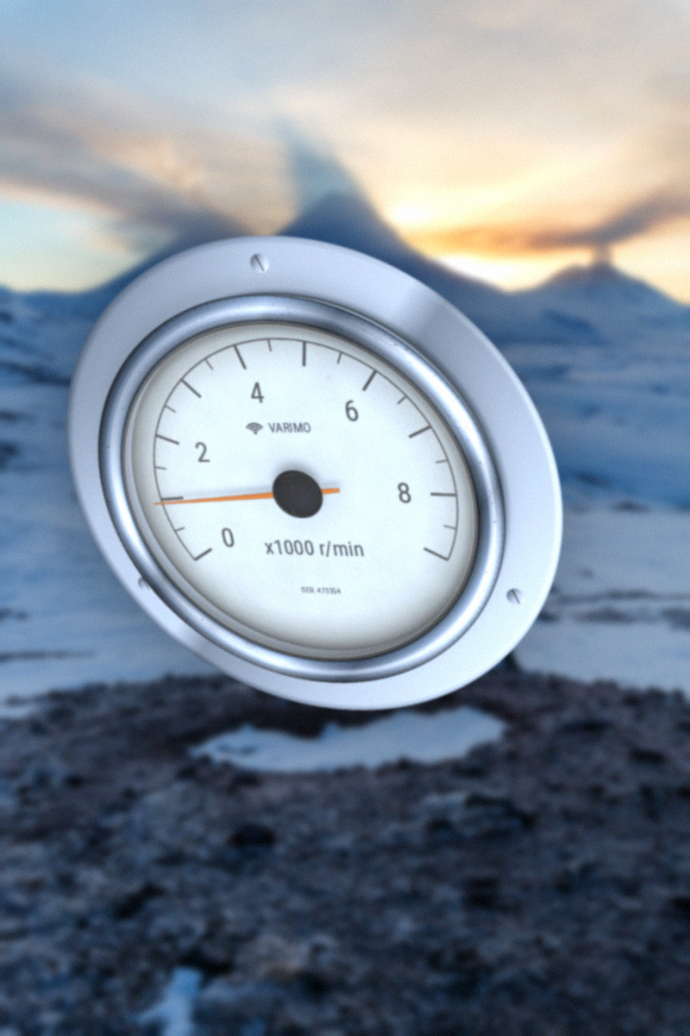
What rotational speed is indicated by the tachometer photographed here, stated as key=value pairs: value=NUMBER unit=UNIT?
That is value=1000 unit=rpm
